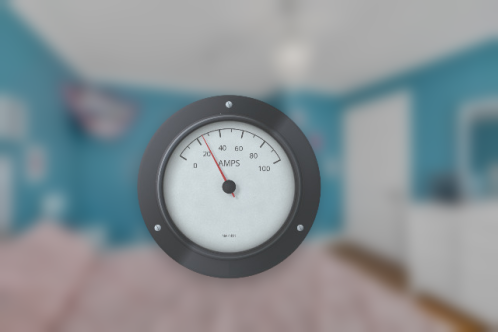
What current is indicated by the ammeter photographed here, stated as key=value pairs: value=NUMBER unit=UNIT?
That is value=25 unit=A
